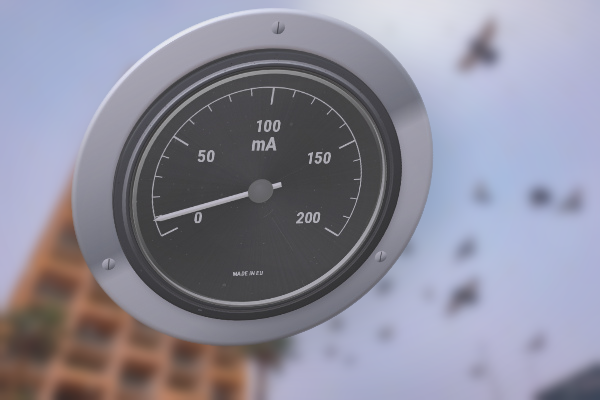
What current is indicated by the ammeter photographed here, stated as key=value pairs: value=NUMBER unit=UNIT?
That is value=10 unit=mA
